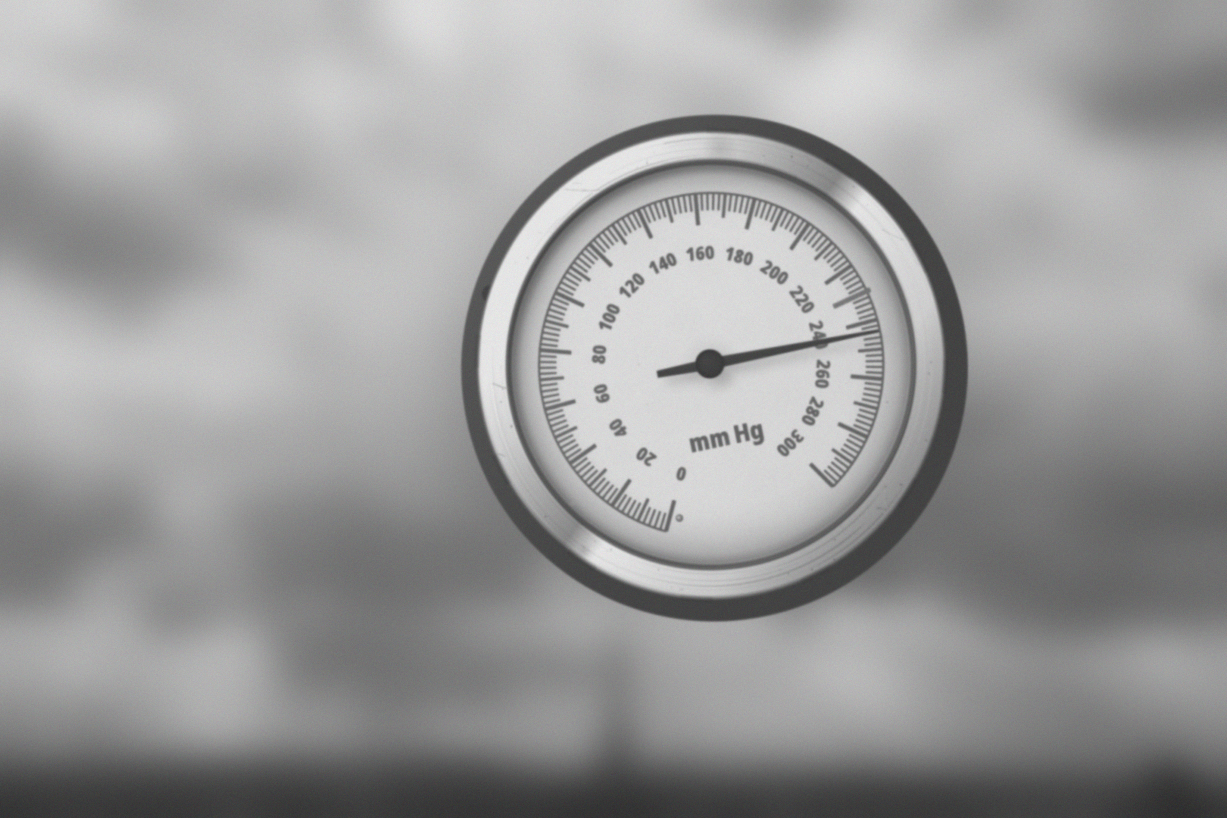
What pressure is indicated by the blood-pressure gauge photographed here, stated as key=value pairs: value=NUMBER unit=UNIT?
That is value=244 unit=mmHg
